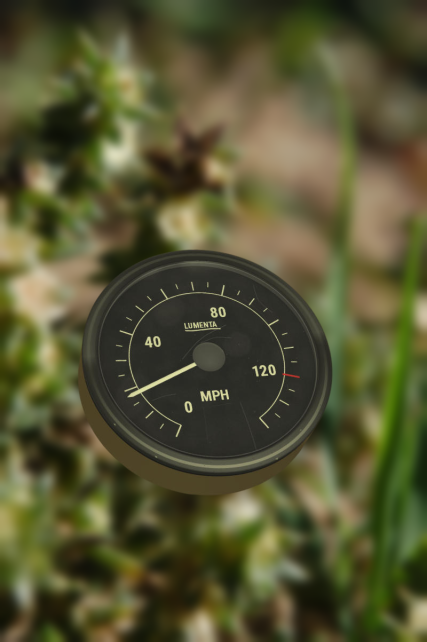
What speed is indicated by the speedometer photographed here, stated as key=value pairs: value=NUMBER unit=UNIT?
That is value=17.5 unit=mph
